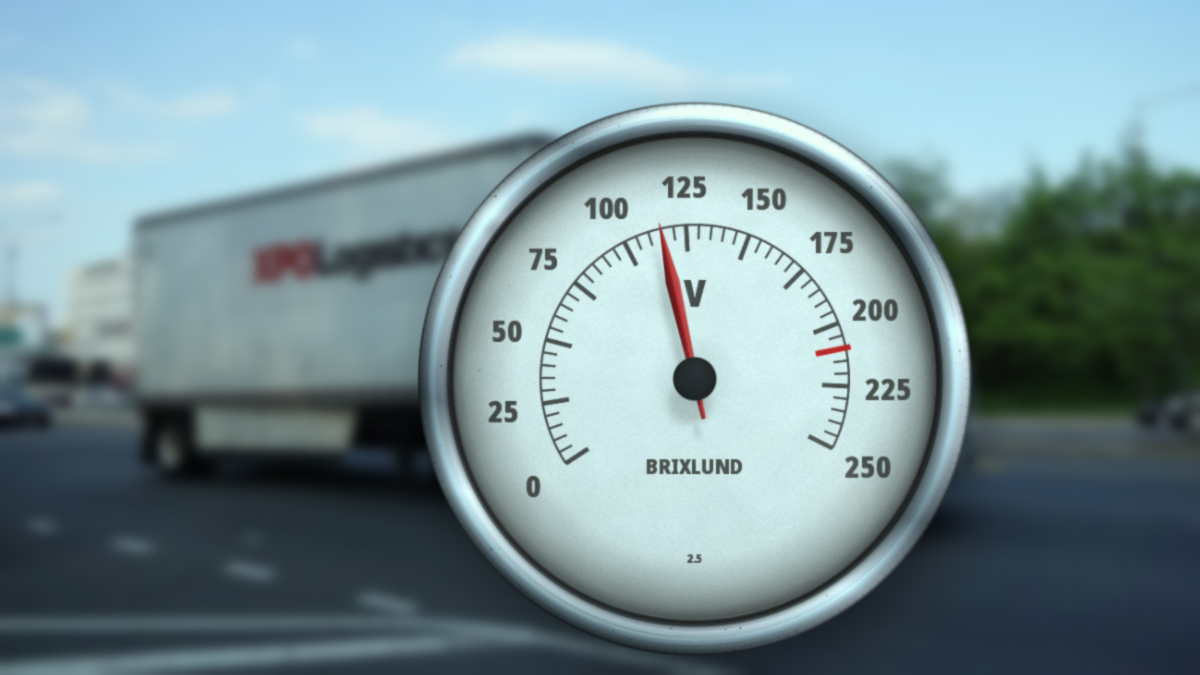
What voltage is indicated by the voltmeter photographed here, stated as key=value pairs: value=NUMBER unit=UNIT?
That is value=115 unit=V
